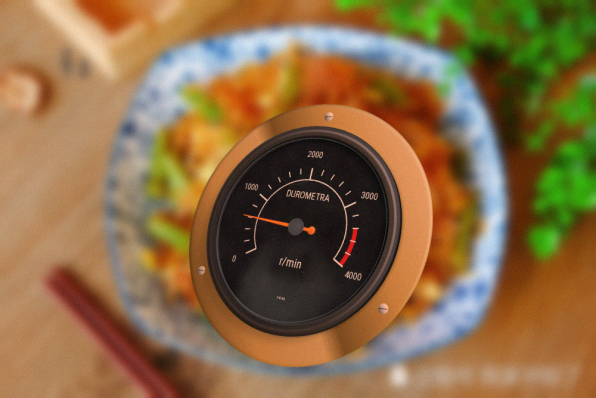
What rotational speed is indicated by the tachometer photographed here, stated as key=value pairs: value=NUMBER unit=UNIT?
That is value=600 unit=rpm
